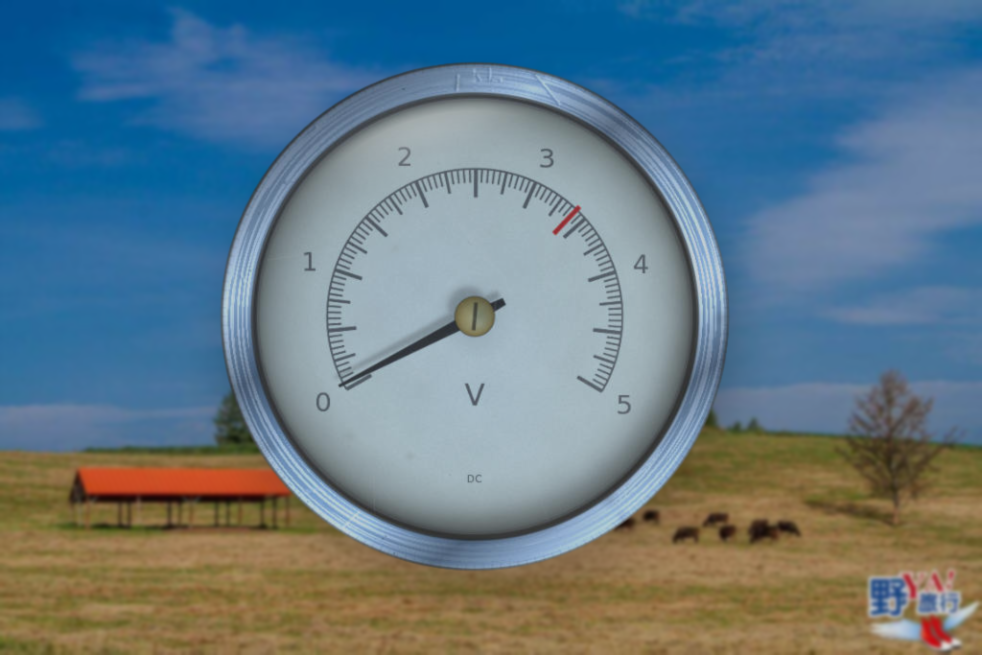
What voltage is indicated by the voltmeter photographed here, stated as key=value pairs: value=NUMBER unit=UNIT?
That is value=0.05 unit=V
